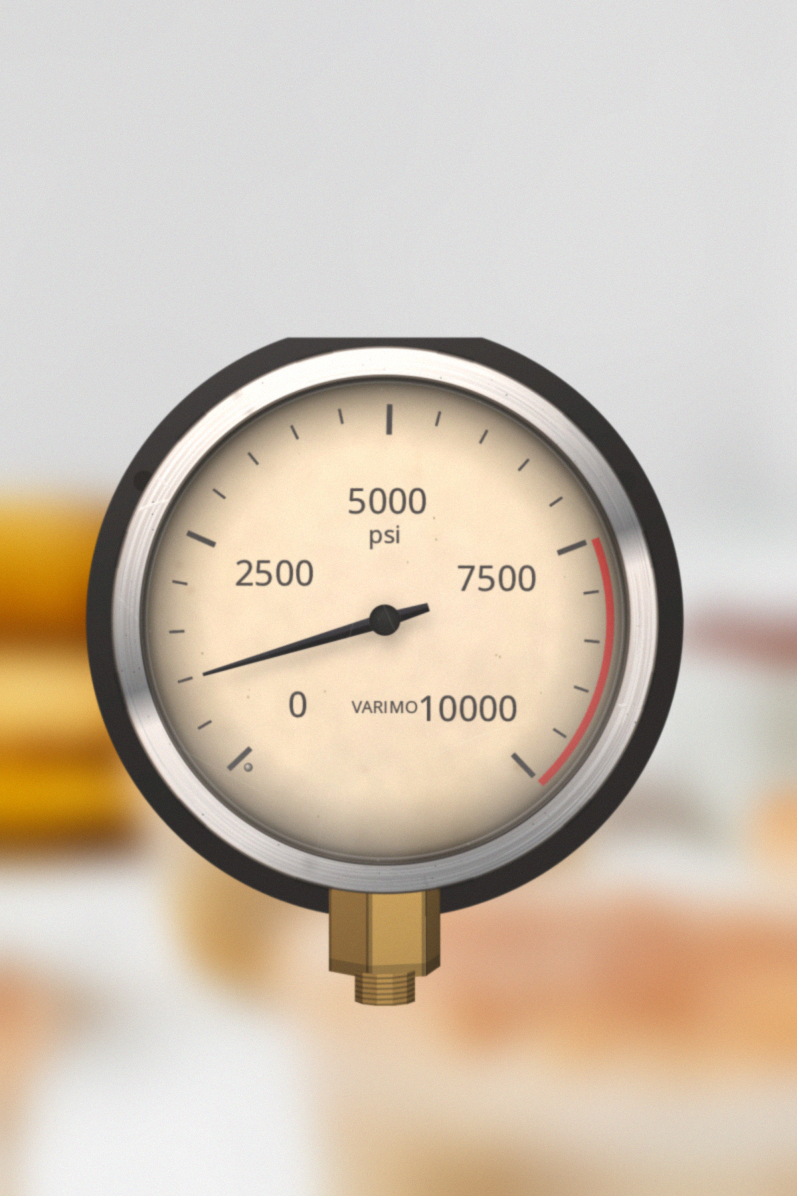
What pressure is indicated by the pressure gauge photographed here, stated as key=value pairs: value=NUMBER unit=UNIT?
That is value=1000 unit=psi
